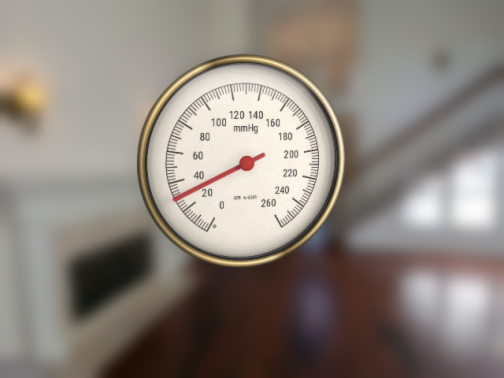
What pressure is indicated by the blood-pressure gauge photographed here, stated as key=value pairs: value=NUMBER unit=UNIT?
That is value=30 unit=mmHg
